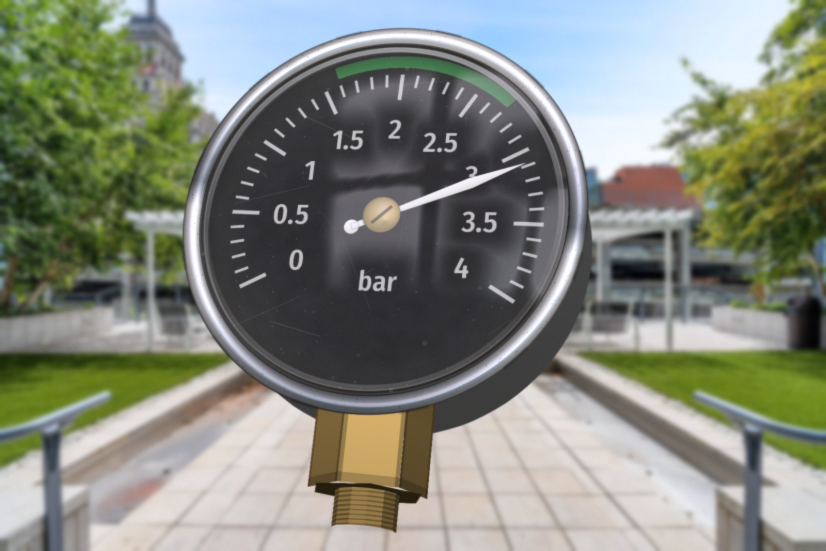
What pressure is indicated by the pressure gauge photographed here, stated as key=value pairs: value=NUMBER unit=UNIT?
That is value=3.1 unit=bar
